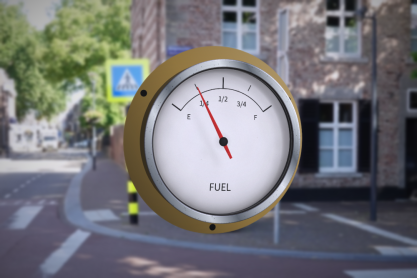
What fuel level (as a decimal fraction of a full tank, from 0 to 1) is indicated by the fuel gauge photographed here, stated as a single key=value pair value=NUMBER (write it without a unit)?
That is value=0.25
